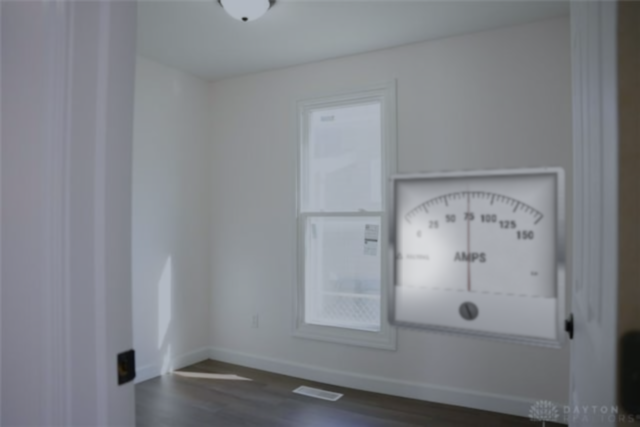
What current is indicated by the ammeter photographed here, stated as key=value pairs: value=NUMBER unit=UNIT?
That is value=75 unit=A
